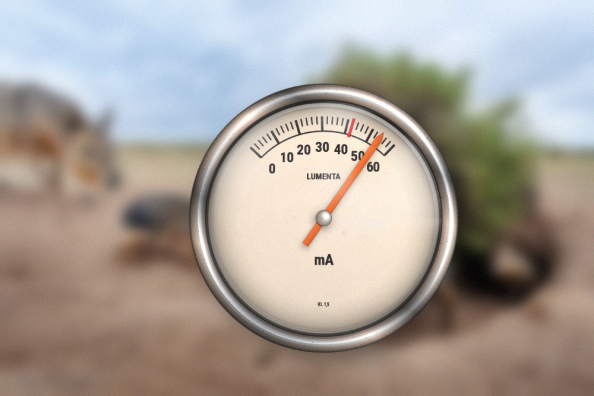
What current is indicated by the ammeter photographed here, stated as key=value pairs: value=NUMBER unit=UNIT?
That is value=54 unit=mA
